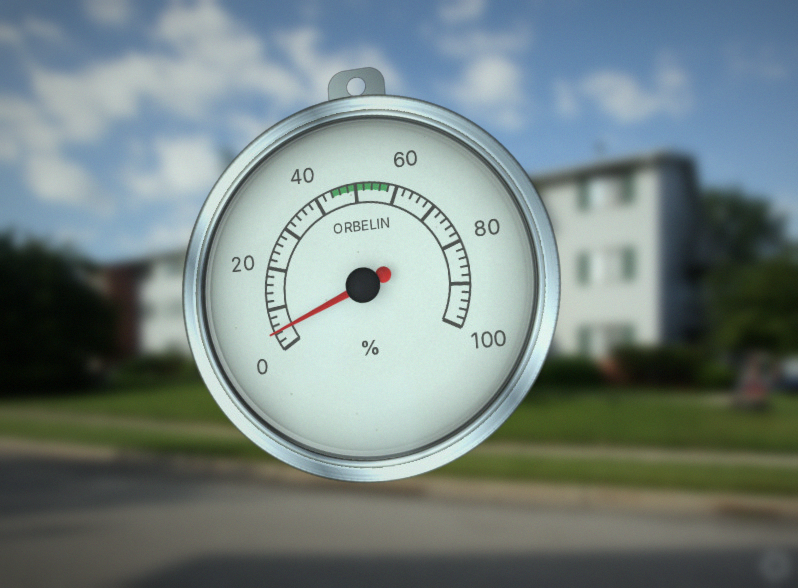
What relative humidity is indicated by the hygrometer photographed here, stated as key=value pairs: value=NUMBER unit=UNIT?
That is value=4 unit=%
